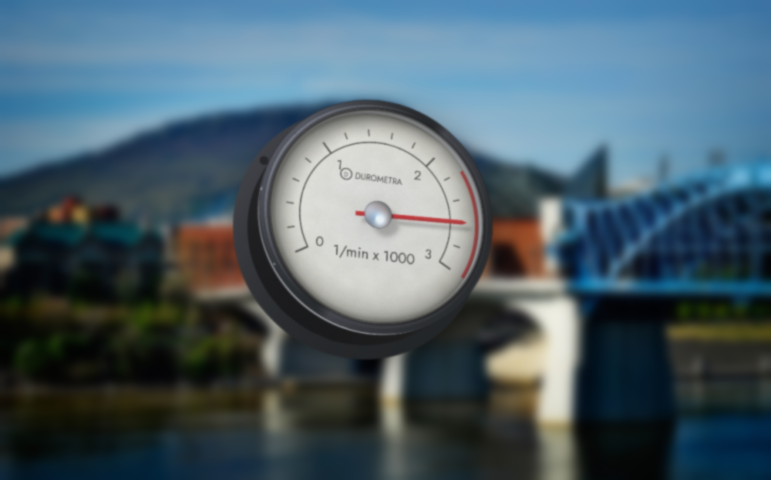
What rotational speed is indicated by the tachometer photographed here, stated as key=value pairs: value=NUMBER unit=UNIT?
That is value=2600 unit=rpm
